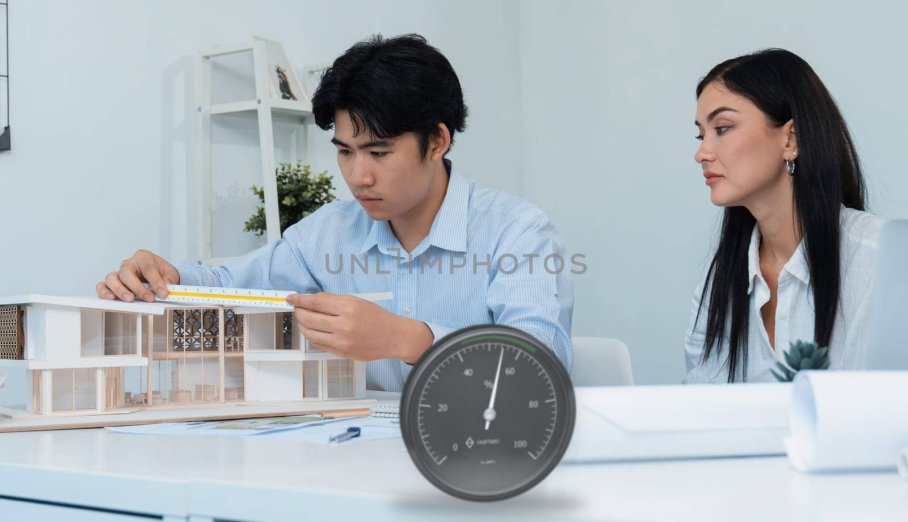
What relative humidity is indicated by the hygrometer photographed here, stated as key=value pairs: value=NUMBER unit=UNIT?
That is value=54 unit=%
